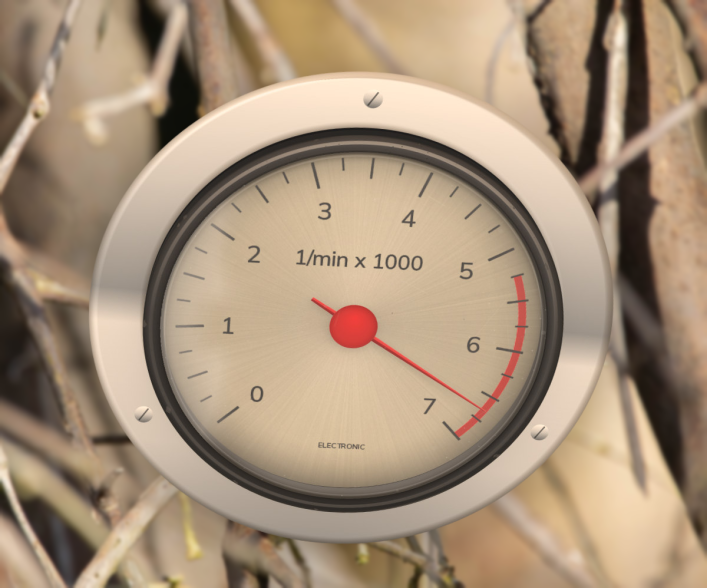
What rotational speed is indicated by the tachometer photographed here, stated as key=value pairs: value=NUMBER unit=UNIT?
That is value=6625 unit=rpm
